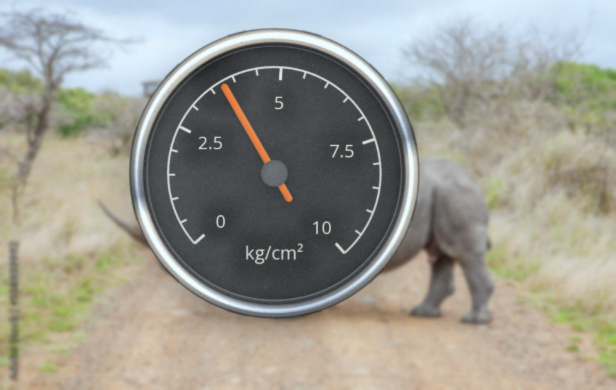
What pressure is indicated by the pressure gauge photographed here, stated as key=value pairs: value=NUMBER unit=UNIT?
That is value=3.75 unit=kg/cm²
